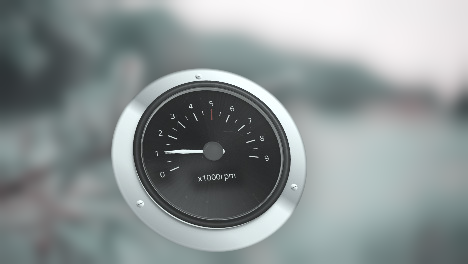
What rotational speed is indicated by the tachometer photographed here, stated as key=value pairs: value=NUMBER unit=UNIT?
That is value=1000 unit=rpm
